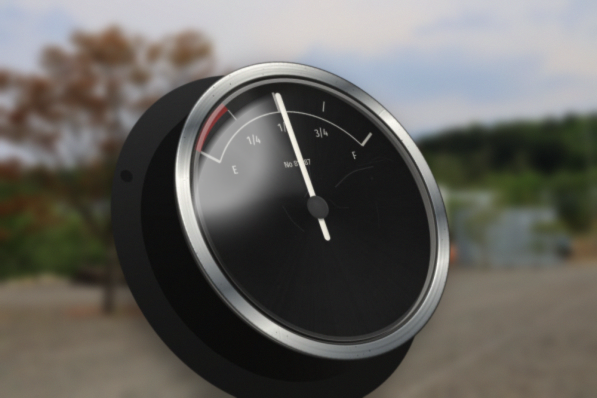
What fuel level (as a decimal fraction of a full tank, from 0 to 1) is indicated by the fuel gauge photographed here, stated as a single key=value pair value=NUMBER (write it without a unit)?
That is value=0.5
